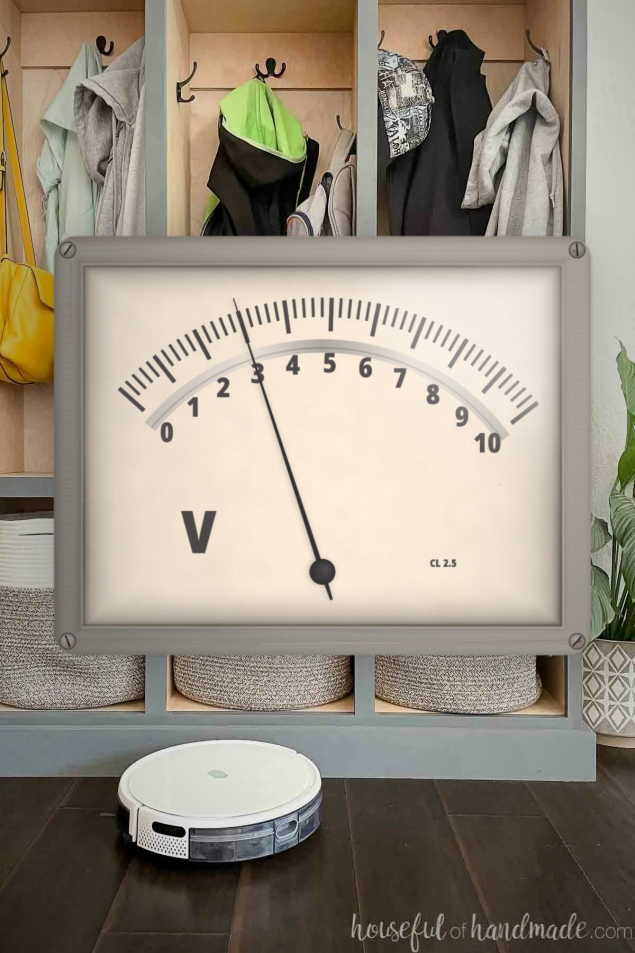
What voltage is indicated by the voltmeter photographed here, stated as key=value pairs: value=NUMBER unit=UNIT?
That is value=3 unit=V
